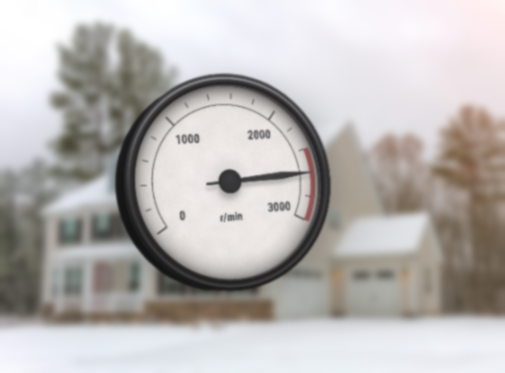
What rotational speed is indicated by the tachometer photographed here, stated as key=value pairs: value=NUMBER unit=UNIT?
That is value=2600 unit=rpm
